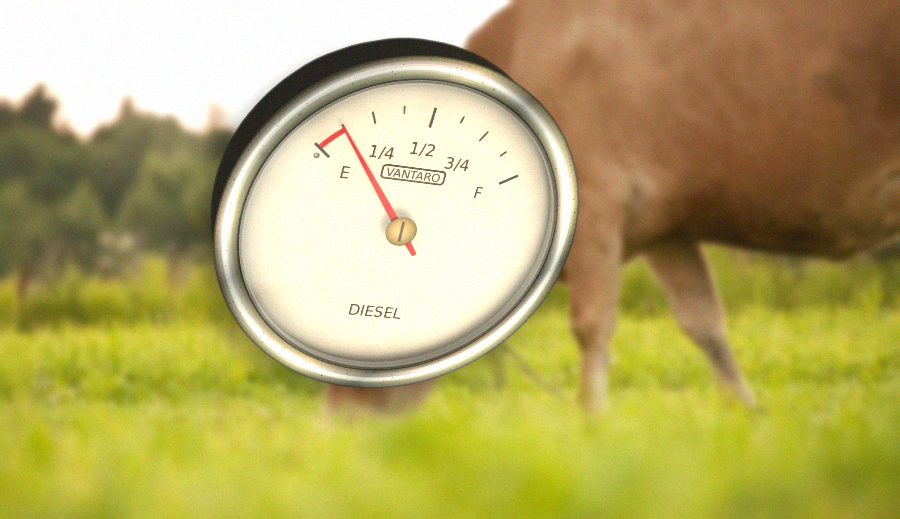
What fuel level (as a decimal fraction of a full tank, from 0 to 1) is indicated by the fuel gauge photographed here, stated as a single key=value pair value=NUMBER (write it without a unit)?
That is value=0.125
